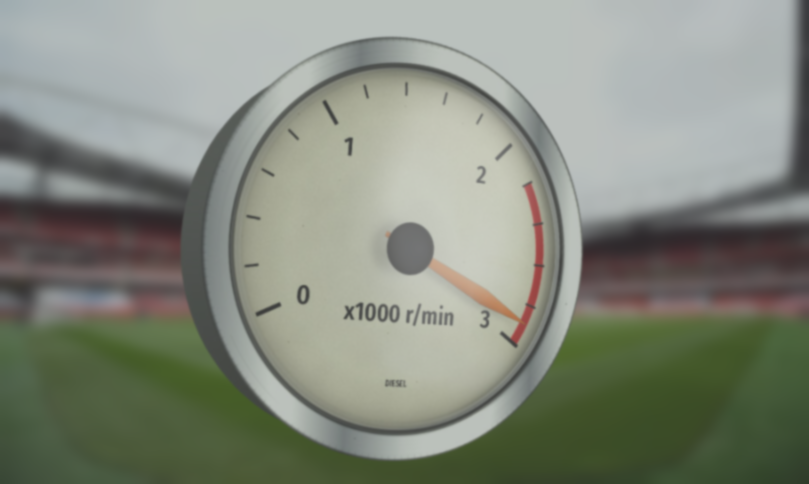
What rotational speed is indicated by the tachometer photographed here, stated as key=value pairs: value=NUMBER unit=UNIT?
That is value=2900 unit=rpm
